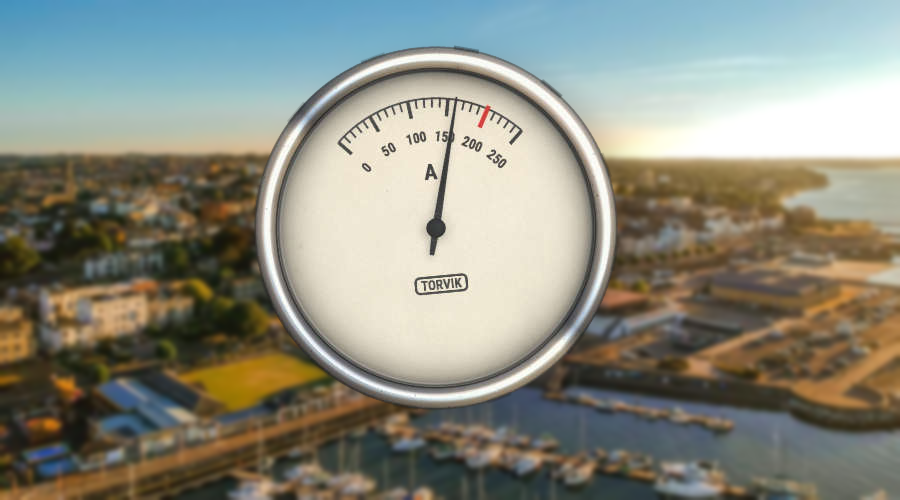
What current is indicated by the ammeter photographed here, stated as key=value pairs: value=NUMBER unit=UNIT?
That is value=160 unit=A
